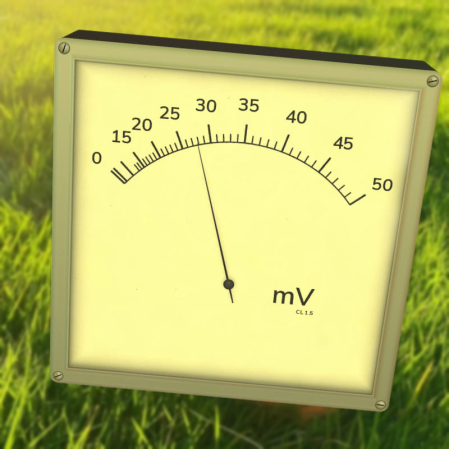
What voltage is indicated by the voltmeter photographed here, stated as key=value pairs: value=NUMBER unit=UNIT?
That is value=28 unit=mV
